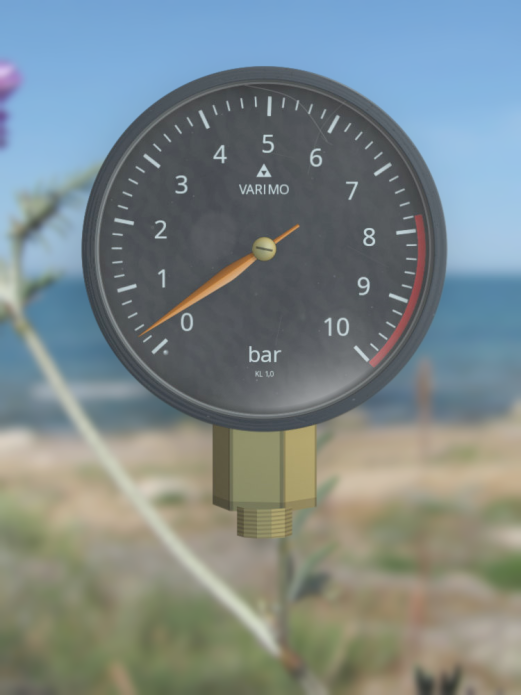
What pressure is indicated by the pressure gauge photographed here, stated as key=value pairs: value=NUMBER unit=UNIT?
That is value=0.3 unit=bar
